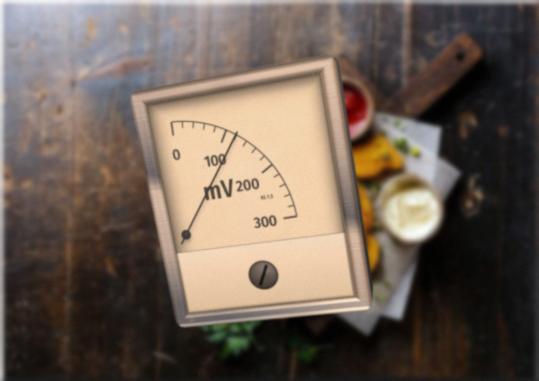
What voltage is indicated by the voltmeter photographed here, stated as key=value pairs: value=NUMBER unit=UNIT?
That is value=120 unit=mV
